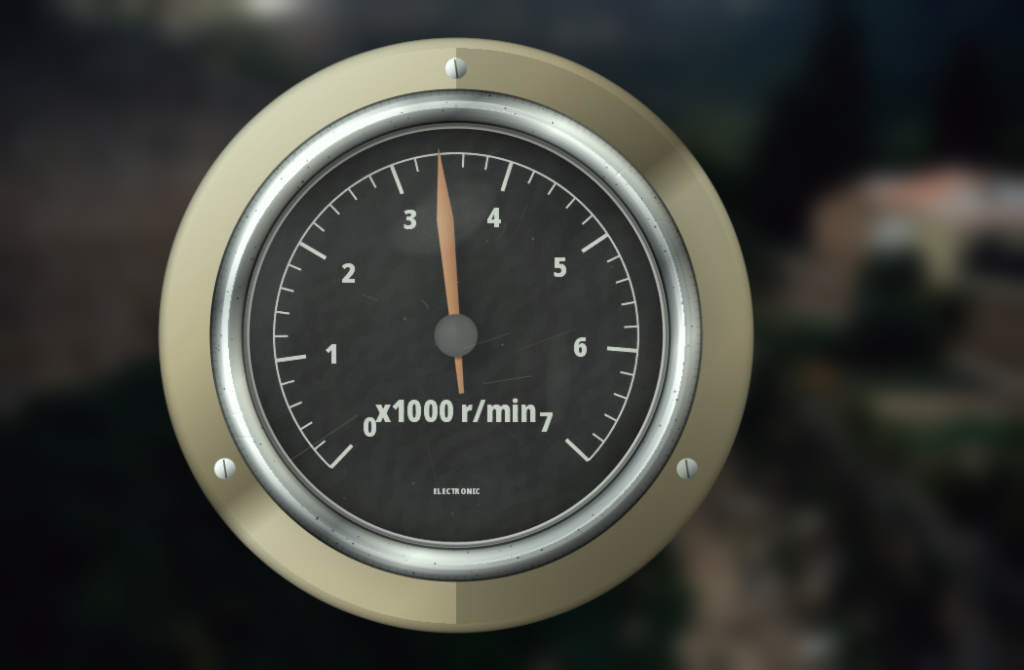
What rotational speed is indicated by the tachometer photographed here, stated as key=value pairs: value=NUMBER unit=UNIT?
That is value=3400 unit=rpm
